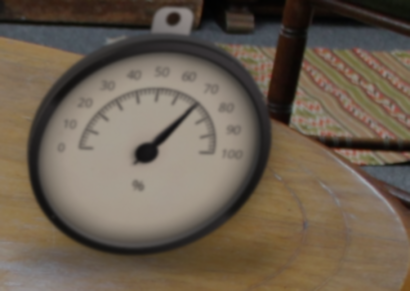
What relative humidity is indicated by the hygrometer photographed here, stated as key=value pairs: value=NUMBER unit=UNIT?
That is value=70 unit=%
